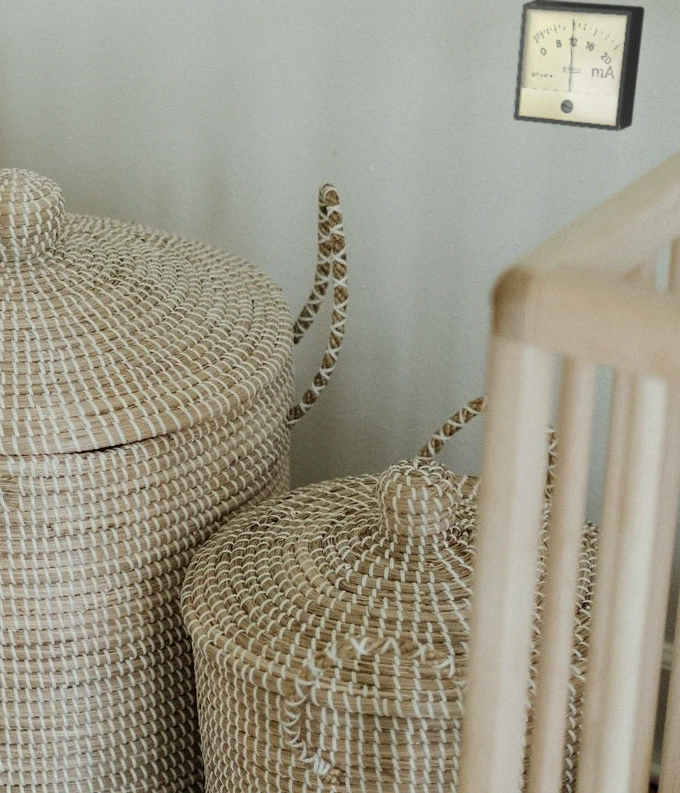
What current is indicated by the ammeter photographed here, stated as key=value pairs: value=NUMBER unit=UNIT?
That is value=12 unit=mA
